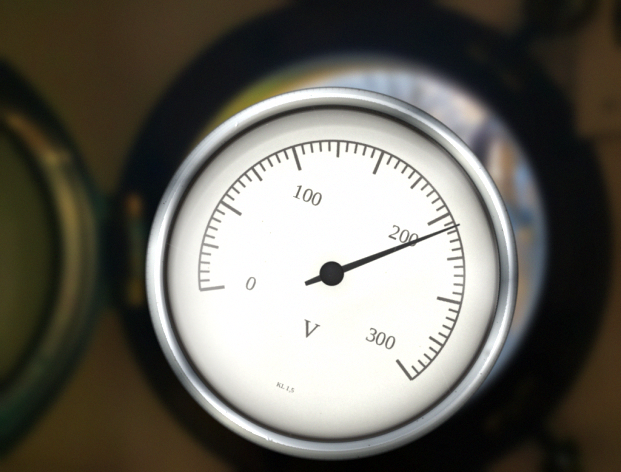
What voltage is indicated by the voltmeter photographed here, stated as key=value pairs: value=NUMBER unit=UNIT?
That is value=207.5 unit=V
